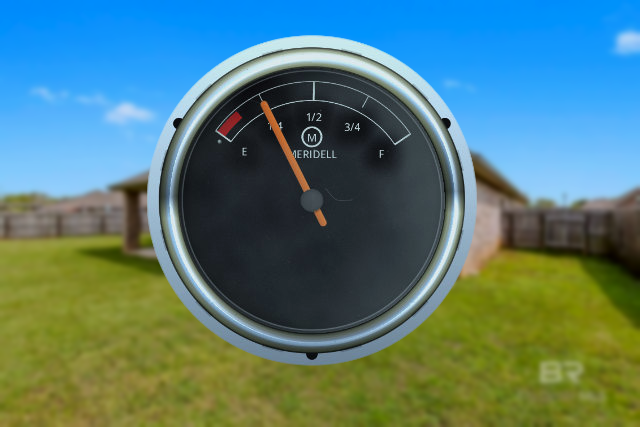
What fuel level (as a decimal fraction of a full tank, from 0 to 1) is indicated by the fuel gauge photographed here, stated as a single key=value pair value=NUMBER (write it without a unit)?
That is value=0.25
